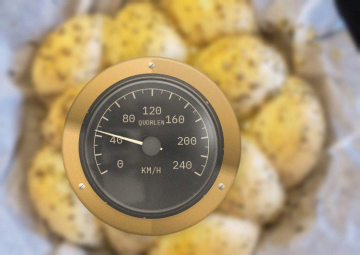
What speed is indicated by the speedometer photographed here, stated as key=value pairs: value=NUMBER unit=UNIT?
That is value=45 unit=km/h
